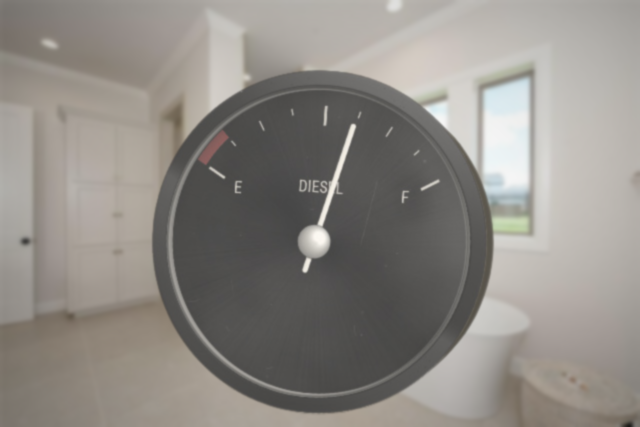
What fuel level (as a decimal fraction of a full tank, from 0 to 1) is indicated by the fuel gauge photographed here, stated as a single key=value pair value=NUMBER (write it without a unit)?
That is value=0.625
